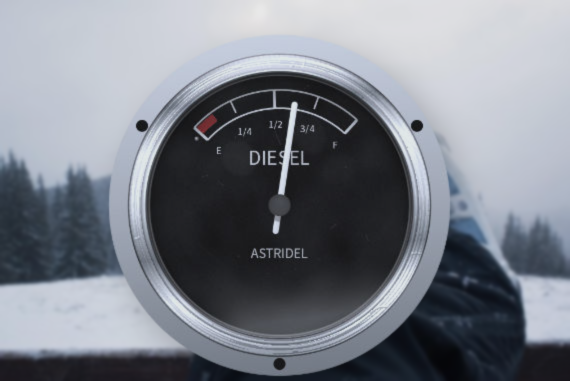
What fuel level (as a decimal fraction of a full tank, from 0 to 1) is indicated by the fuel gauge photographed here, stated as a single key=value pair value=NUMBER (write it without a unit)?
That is value=0.625
